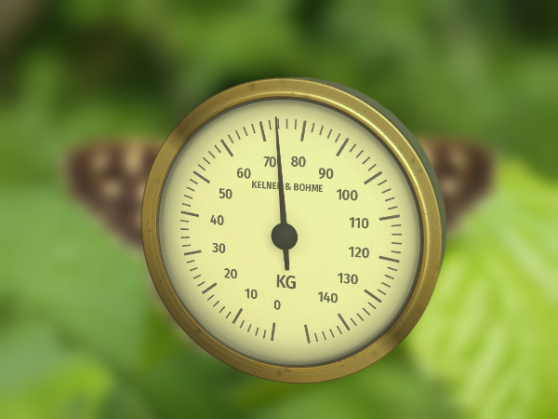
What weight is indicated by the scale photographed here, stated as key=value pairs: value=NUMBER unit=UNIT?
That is value=74 unit=kg
